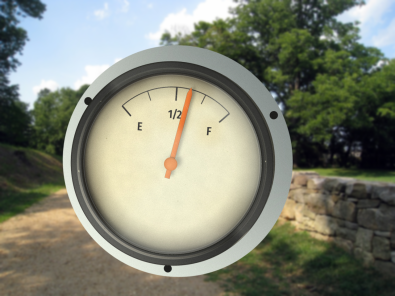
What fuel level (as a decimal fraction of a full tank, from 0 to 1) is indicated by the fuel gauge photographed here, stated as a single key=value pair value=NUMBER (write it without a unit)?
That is value=0.625
